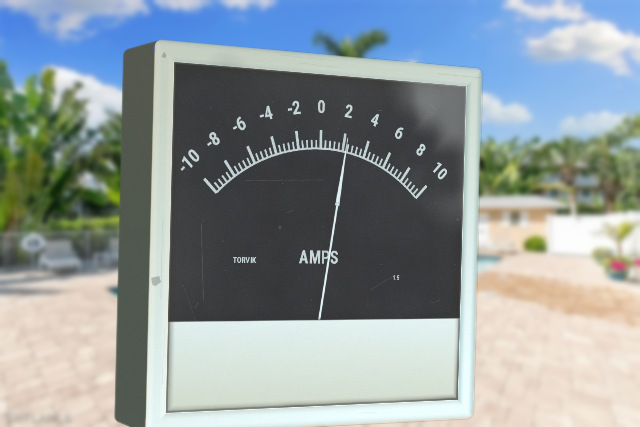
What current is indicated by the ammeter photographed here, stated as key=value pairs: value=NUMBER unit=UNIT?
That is value=2 unit=A
